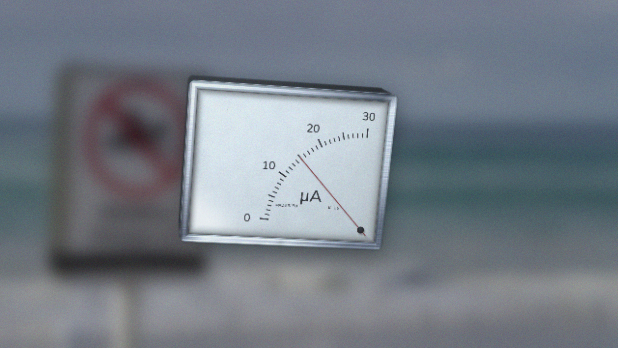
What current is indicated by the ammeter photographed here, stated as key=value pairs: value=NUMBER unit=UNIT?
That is value=15 unit=µA
